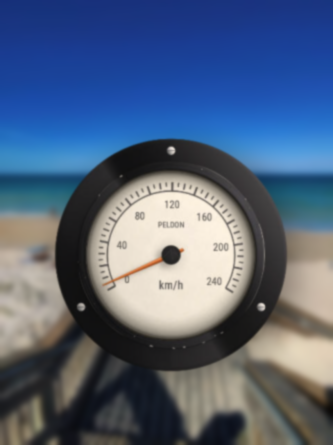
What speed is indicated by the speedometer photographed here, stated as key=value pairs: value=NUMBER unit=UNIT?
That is value=5 unit=km/h
